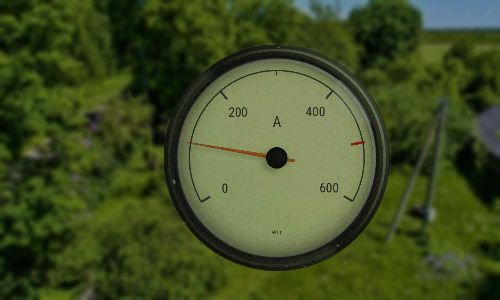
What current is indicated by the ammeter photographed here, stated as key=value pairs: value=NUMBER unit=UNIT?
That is value=100 unit=A
